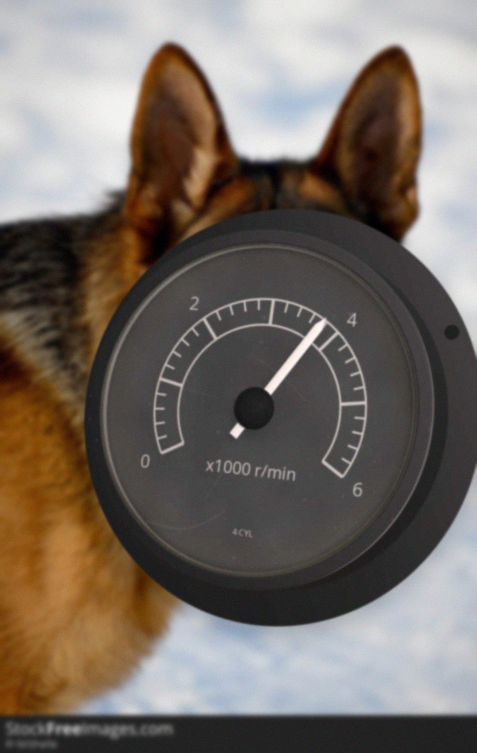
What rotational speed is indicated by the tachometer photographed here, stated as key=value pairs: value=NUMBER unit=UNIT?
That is value=3800 unit=rpm
